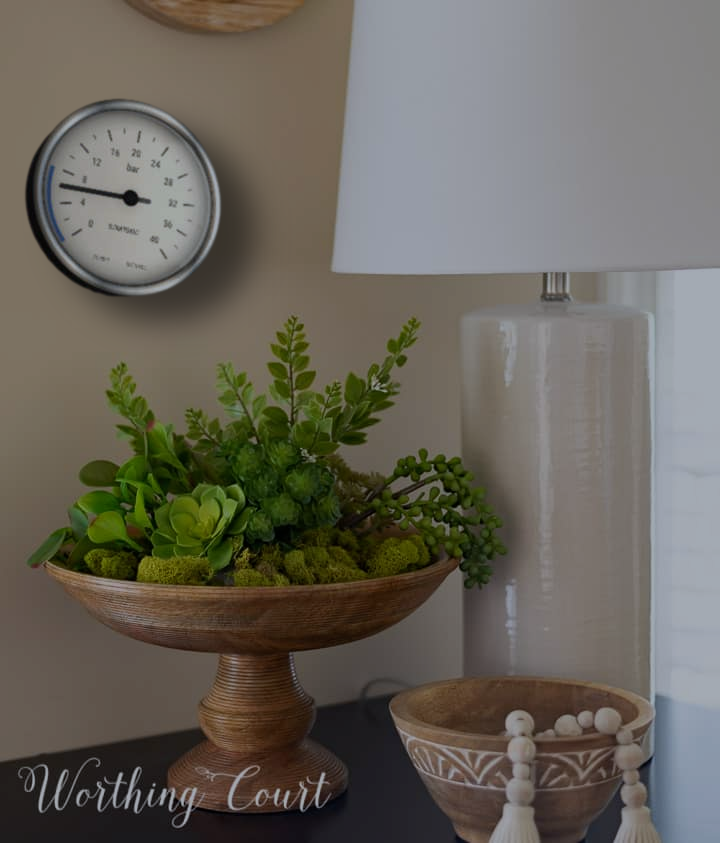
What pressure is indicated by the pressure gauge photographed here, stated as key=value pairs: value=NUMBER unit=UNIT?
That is value=6 unit=bar
